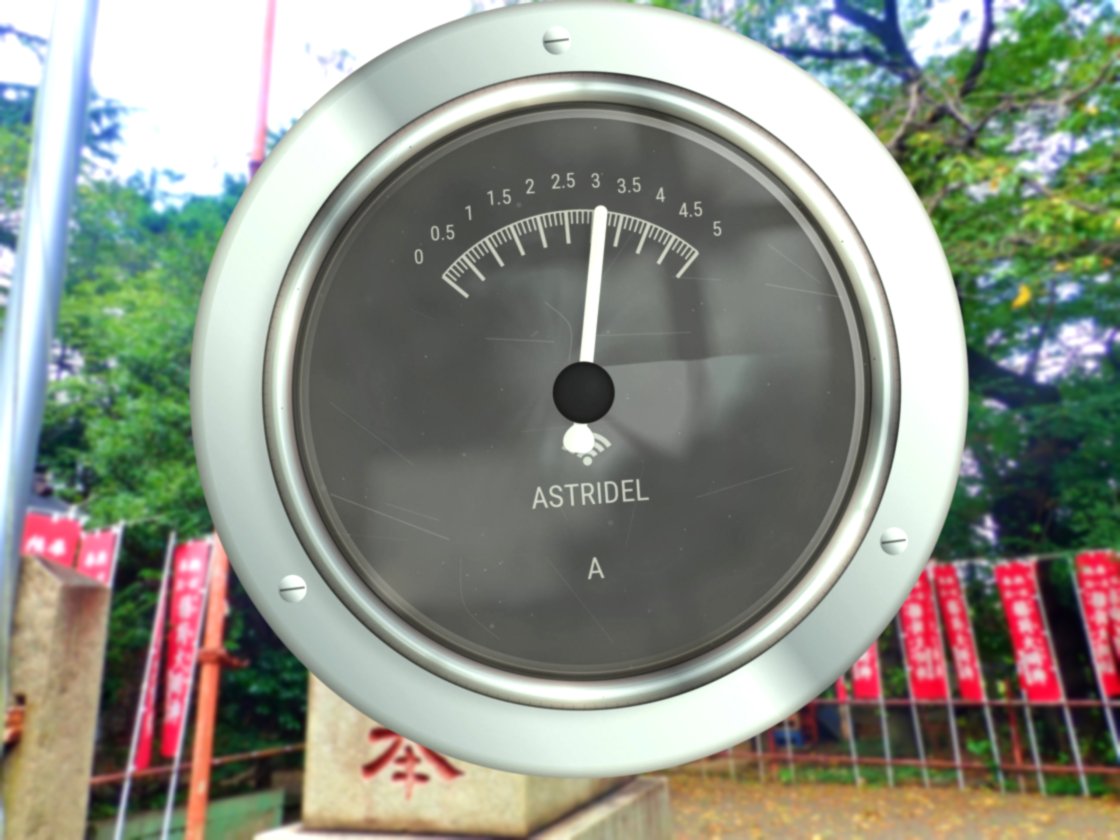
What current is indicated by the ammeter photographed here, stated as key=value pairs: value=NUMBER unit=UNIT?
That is value=3.1 unit=A
